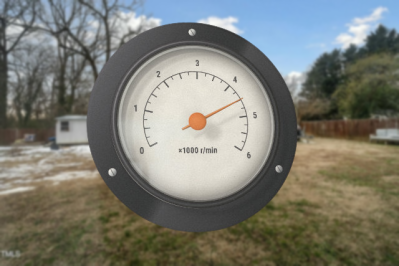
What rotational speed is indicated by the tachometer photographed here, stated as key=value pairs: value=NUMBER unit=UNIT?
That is value=4500 unit=rpm
